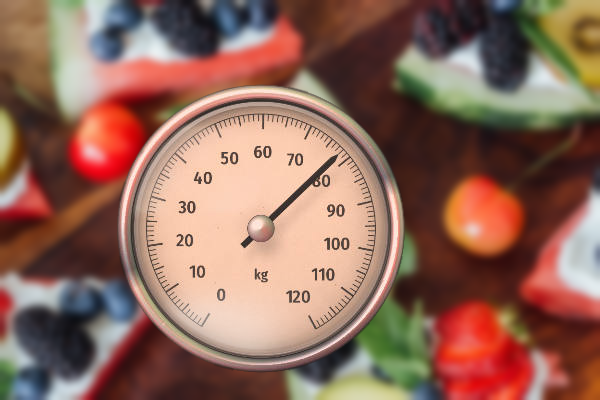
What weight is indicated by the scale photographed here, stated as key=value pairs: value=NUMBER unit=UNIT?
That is value=78 unit=kg
